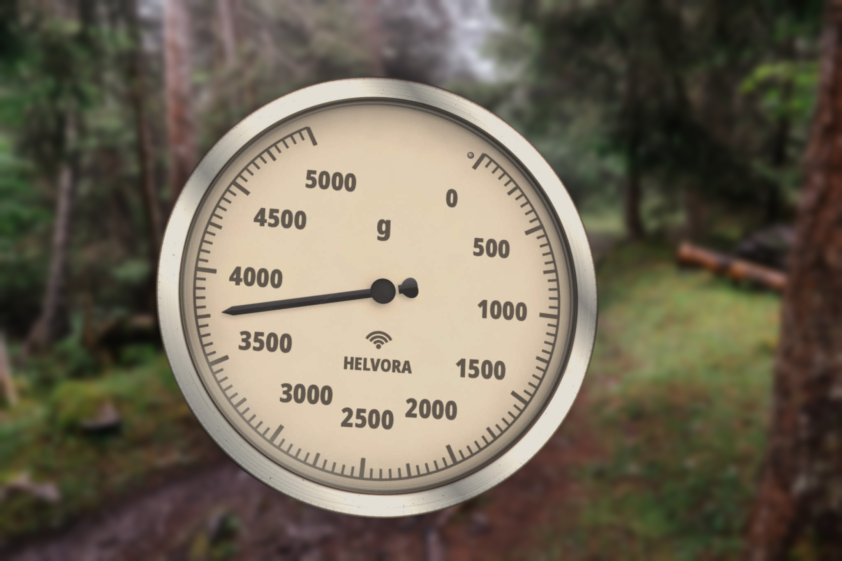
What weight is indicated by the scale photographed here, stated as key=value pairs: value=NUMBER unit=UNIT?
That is value=3750 unit=g
